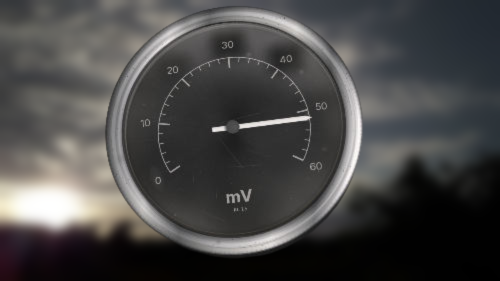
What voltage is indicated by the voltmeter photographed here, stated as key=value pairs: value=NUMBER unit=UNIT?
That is value=52 unit=mV
